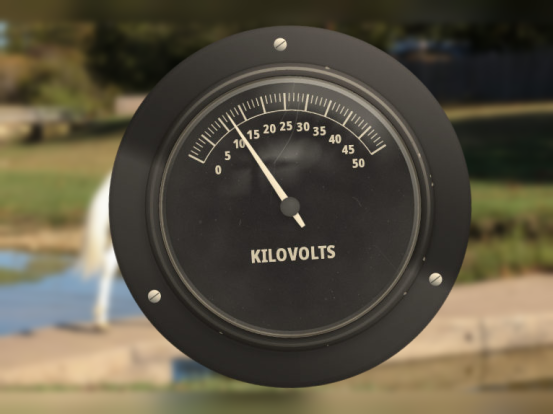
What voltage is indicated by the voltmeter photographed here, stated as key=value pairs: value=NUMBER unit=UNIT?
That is value=12 unit=kV
